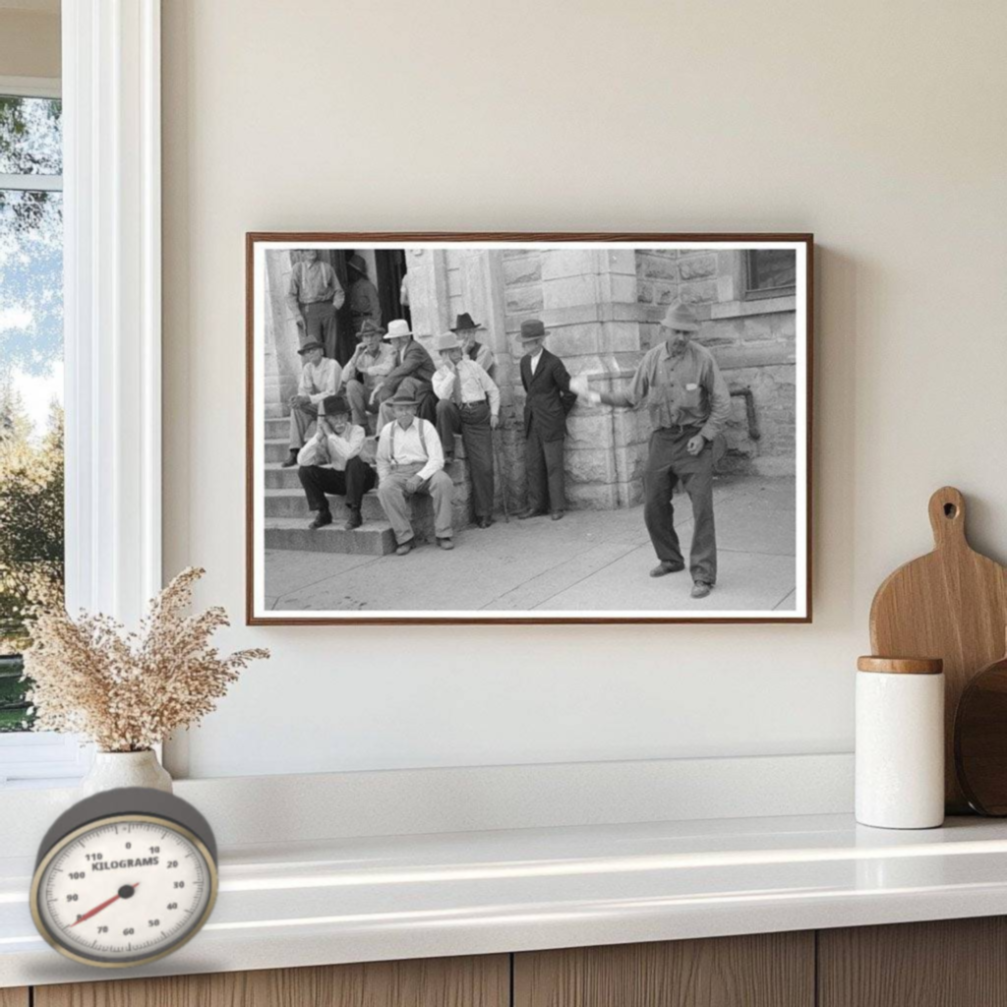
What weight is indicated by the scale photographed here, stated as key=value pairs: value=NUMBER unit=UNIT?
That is value=80 unit=kg
